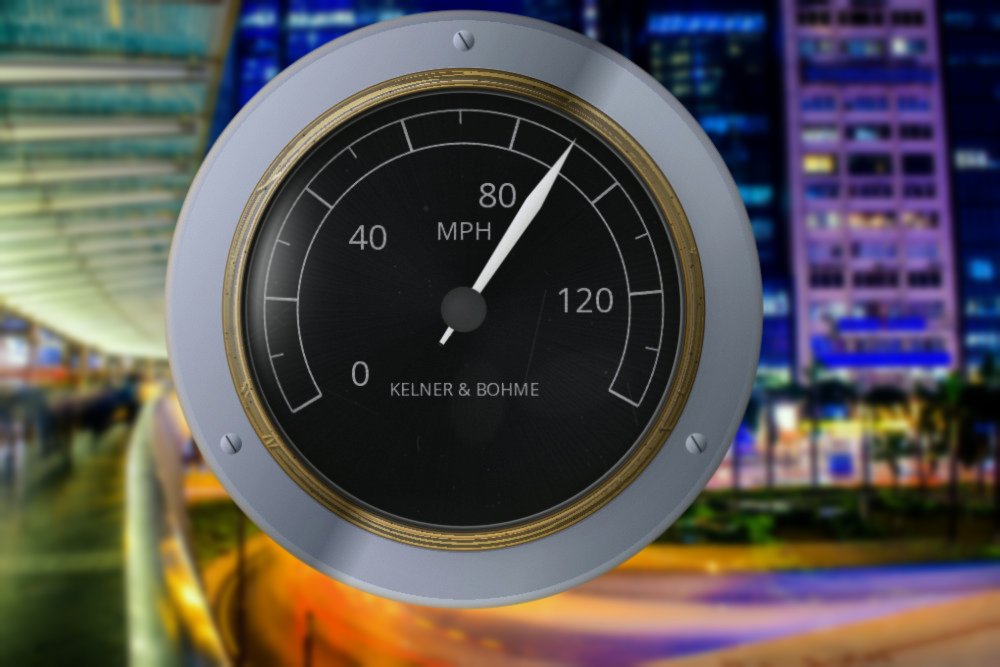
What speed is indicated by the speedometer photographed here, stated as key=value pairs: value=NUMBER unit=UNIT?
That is value=90 unit=mph
